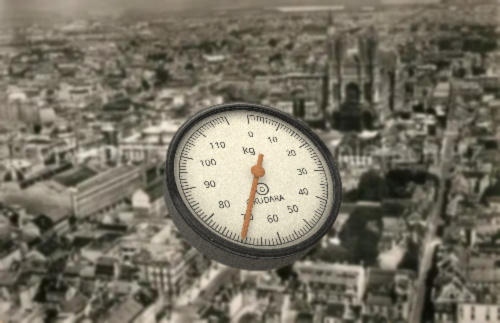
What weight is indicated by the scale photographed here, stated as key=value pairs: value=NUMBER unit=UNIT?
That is value=70 unit=kg
